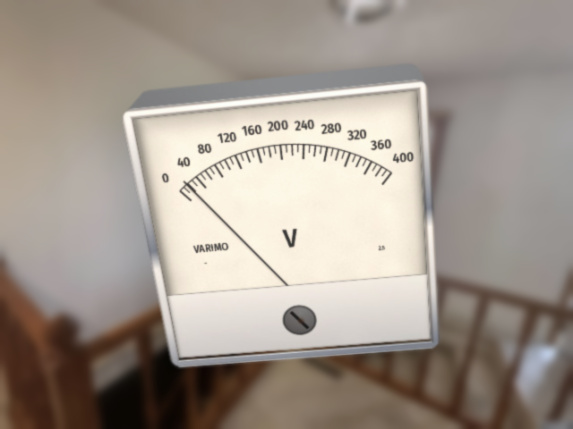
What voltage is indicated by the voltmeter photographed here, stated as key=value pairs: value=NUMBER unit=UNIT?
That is value=20 unit=V
